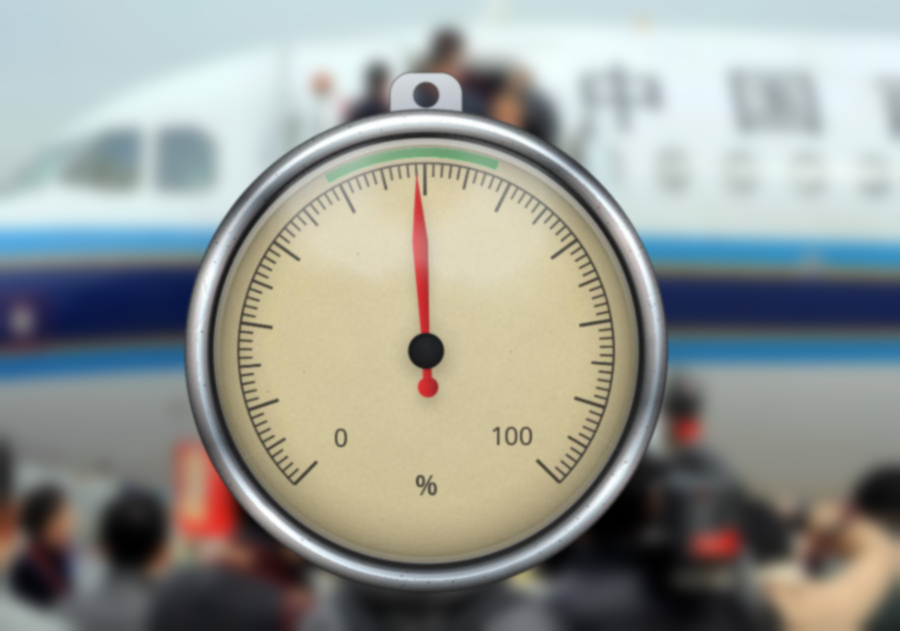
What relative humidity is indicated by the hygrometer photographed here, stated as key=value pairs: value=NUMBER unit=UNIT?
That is value=49 unit=%
